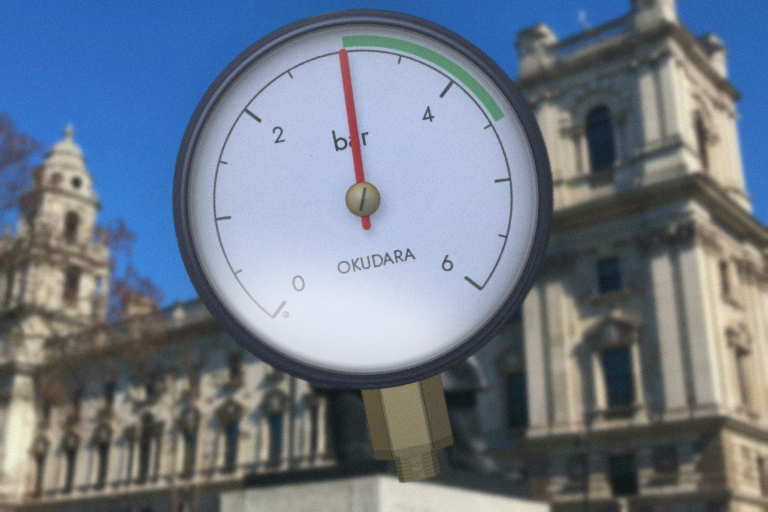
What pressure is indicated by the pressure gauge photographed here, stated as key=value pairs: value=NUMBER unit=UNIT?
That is value=3 unit=bar
